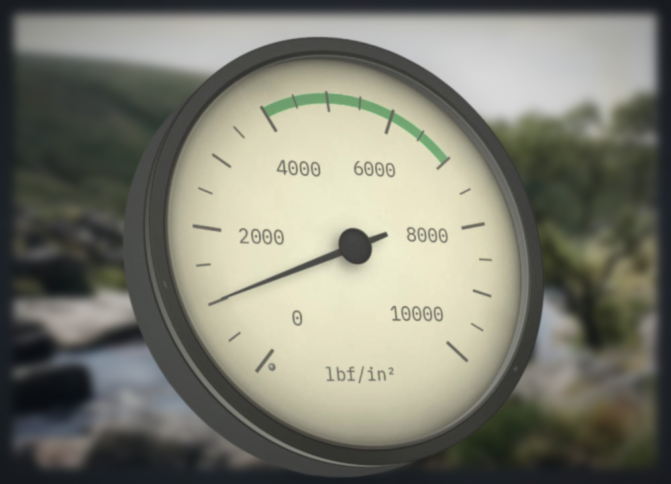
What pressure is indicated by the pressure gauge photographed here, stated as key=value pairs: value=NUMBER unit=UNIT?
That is value=1000 unit=psi
